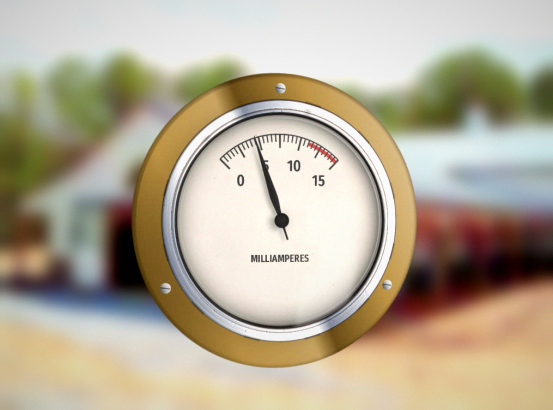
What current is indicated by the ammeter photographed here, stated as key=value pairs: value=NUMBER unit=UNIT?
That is value=4.5 unit=mA
